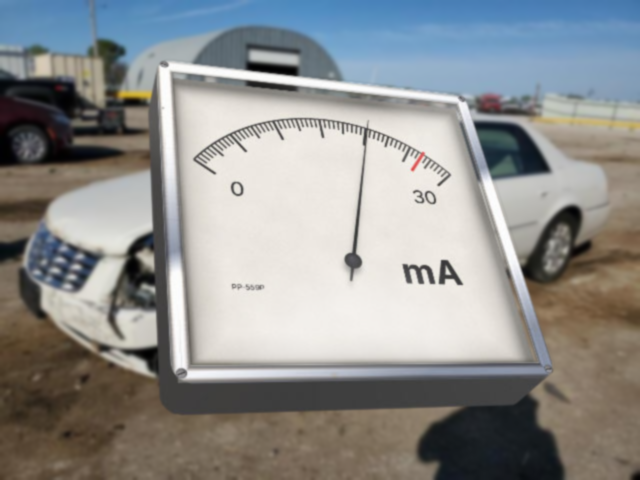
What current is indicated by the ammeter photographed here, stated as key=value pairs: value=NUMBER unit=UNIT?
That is value=20 unit=mA
